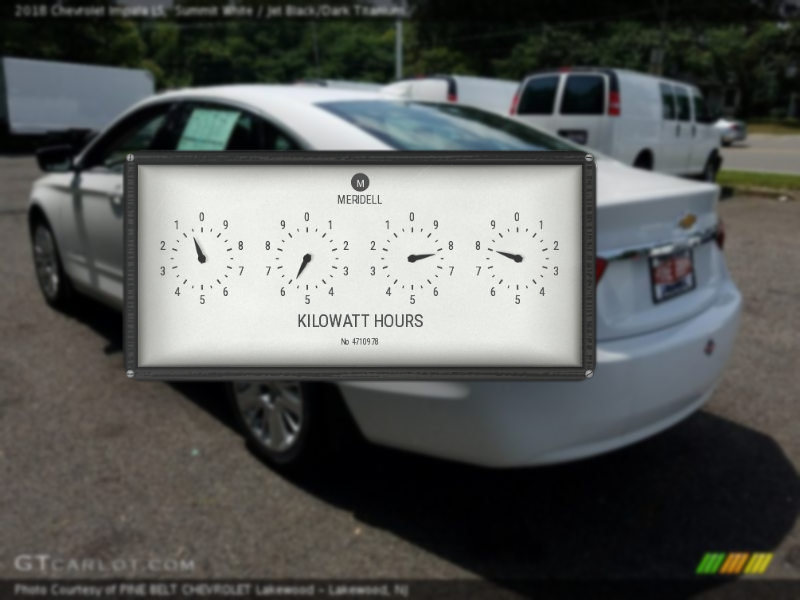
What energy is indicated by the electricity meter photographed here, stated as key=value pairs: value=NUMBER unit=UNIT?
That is value=578 unit=kWh
